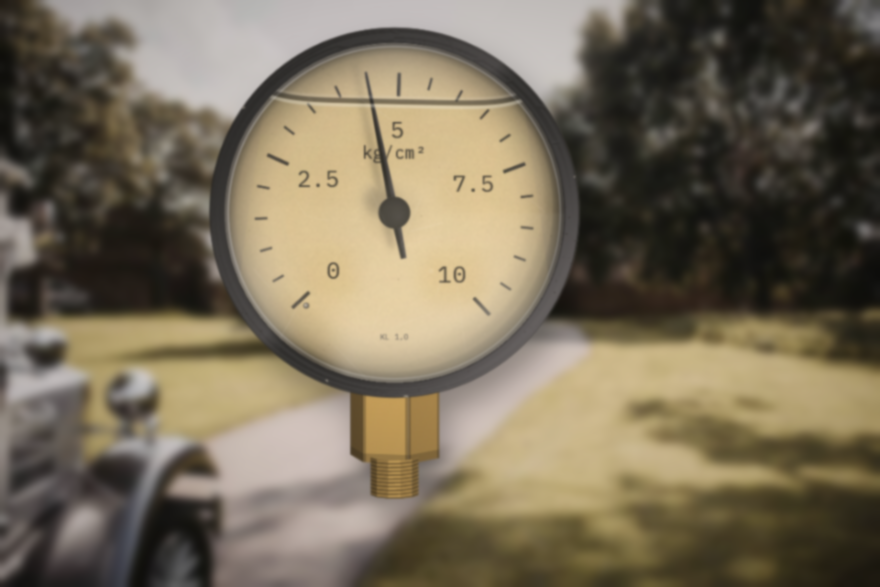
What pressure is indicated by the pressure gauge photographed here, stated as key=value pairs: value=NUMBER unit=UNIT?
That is value=4.5 unit=kg/cm²
